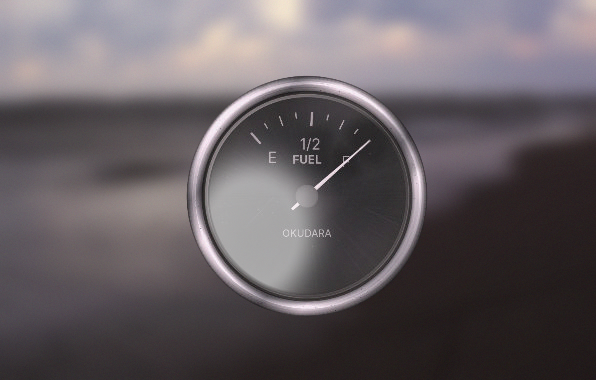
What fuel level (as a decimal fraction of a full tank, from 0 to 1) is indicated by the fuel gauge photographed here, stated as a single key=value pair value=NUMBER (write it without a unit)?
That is value=1
